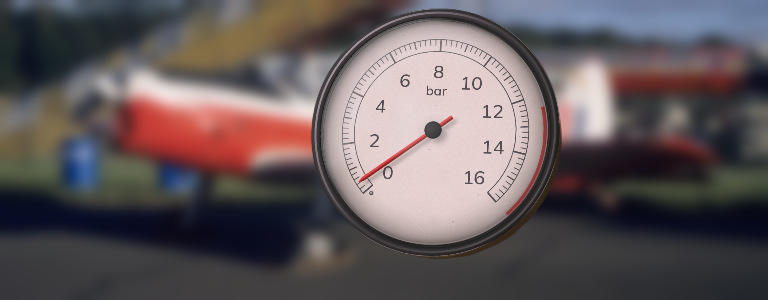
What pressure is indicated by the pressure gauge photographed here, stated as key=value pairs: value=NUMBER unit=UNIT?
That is value=0.4 unit=bar
